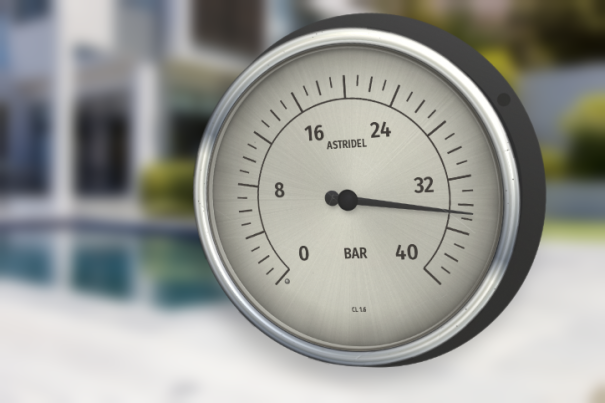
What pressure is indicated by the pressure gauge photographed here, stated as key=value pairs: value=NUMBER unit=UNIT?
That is value=34.5 unit=bar
